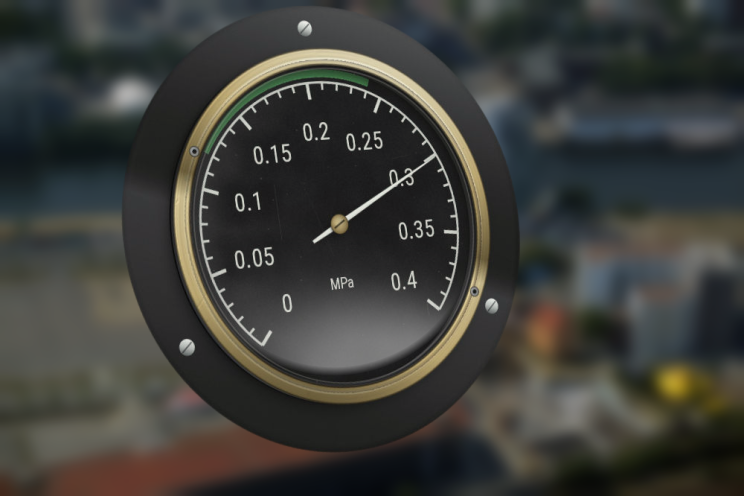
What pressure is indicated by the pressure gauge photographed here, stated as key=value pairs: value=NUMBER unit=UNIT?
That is value=0.3 unit=MPa
